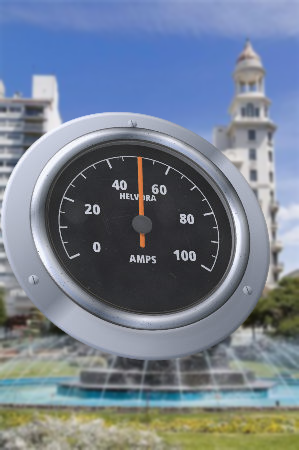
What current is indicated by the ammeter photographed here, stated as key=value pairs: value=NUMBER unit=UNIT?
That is value=50 unit=A
